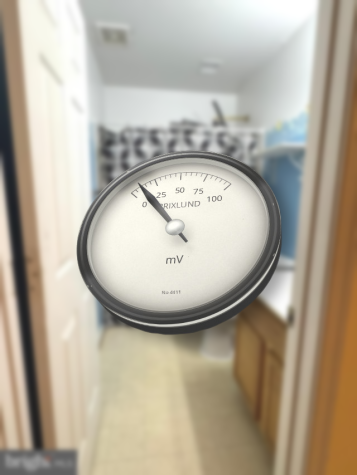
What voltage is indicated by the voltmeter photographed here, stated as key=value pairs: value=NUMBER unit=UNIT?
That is value=10 unit=mV
